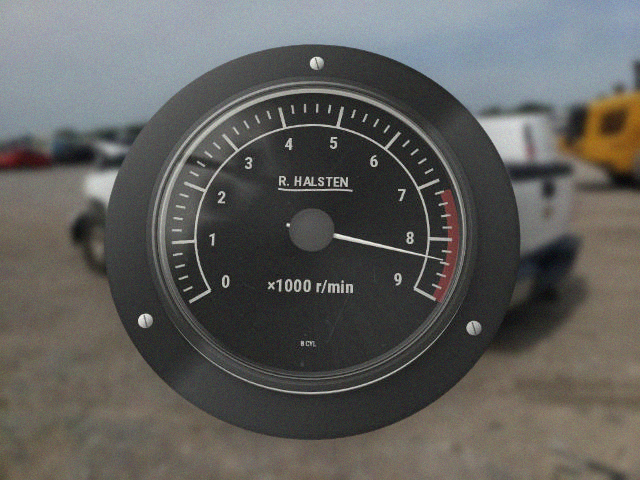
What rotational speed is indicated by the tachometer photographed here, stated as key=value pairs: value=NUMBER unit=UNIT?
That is value=8400 unit=rpm
